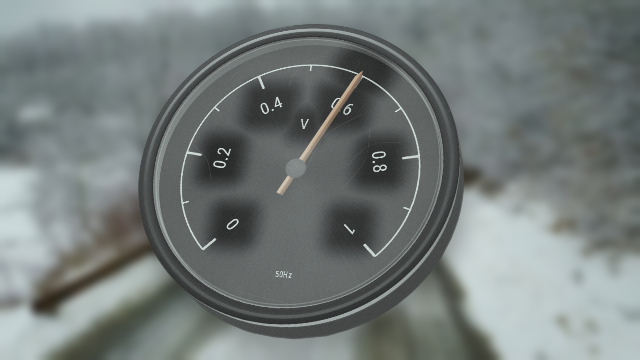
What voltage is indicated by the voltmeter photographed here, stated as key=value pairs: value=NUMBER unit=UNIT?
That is value=0.6 unit=V
